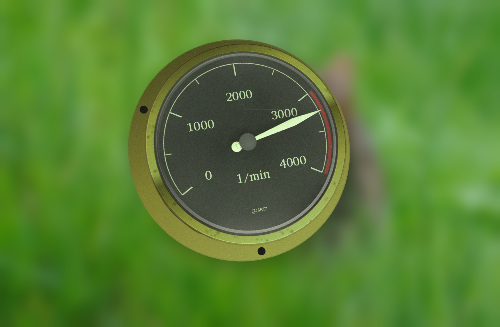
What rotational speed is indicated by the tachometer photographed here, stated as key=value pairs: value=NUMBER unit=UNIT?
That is value=3250 unit=rpm
